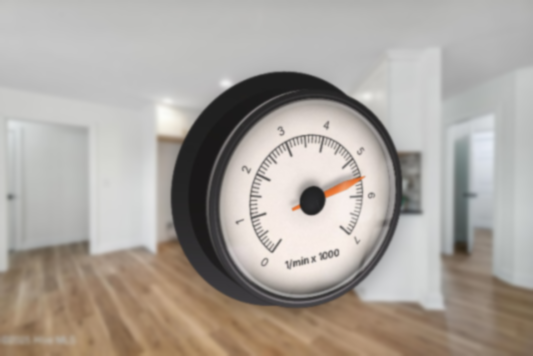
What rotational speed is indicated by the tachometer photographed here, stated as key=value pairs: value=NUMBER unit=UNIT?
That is value=5500 unit=rpm
